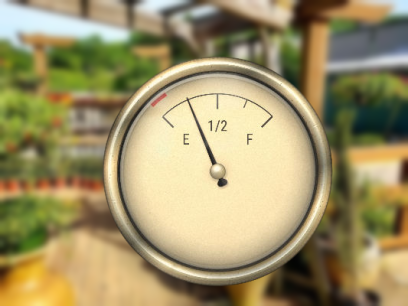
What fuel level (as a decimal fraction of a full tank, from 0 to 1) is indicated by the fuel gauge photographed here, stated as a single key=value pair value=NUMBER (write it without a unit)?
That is value=0.25
